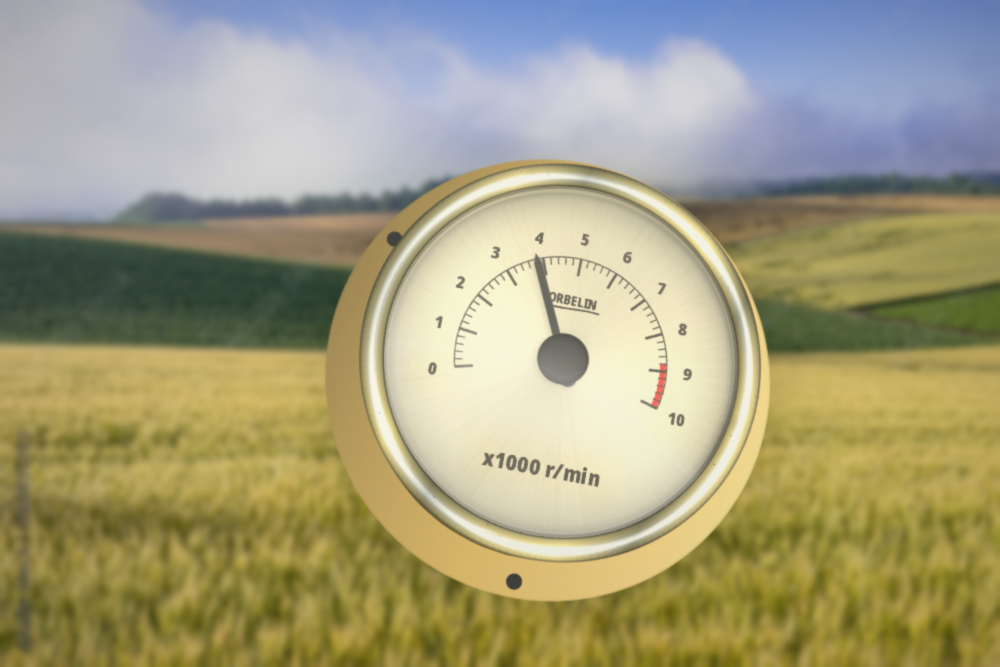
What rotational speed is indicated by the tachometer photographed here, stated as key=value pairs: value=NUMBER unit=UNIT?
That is value=3800 unit=rpm
